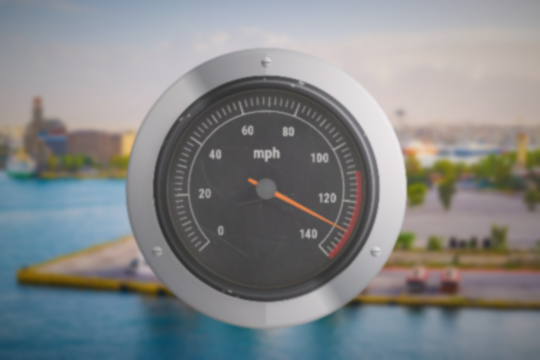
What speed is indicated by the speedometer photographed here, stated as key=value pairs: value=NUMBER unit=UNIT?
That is value=130 unit=mph
